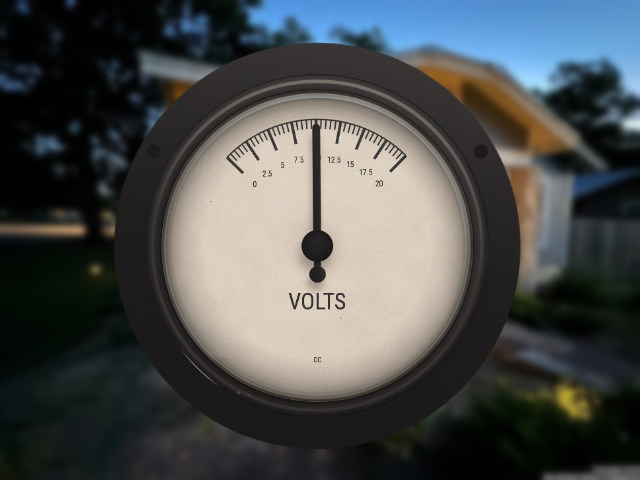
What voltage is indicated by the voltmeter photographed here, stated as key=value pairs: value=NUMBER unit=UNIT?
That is value=10 unit=V
